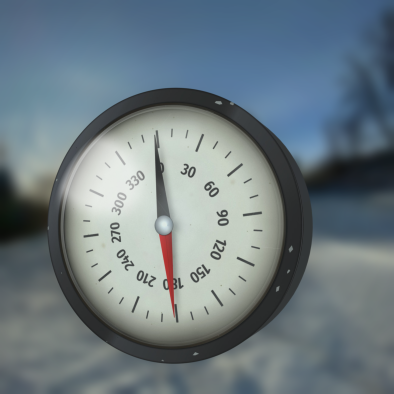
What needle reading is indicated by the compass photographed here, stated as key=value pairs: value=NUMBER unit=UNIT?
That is value=180 unit=°
